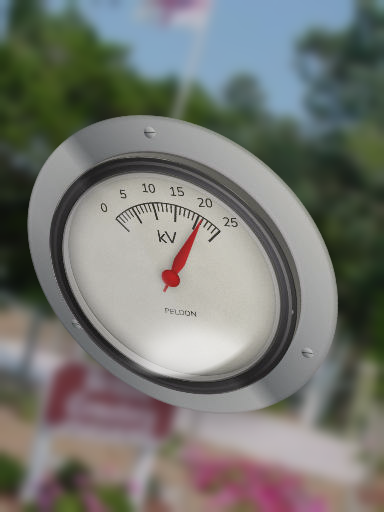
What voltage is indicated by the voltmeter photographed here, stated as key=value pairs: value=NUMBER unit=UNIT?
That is value=21 unit=kV
